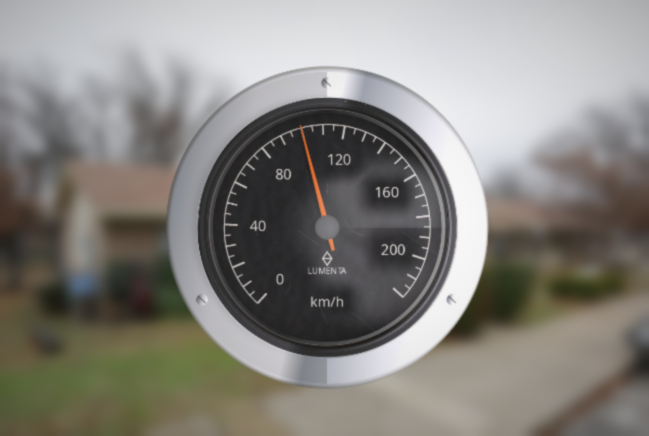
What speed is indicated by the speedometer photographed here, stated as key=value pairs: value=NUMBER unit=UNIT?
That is value=100 unit=km/h
